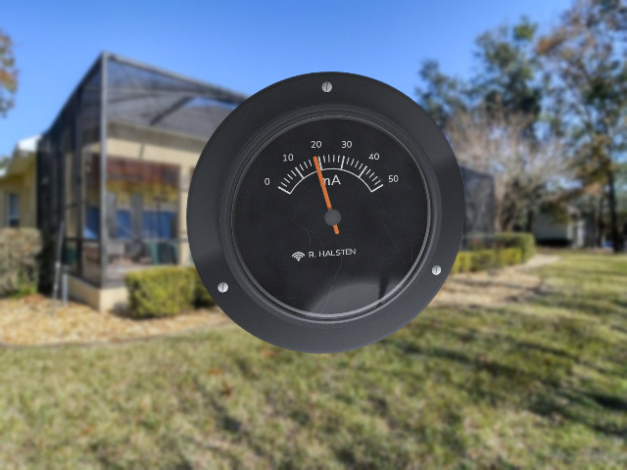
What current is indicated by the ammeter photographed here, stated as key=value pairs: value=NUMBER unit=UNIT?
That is value=18 unit=mA
